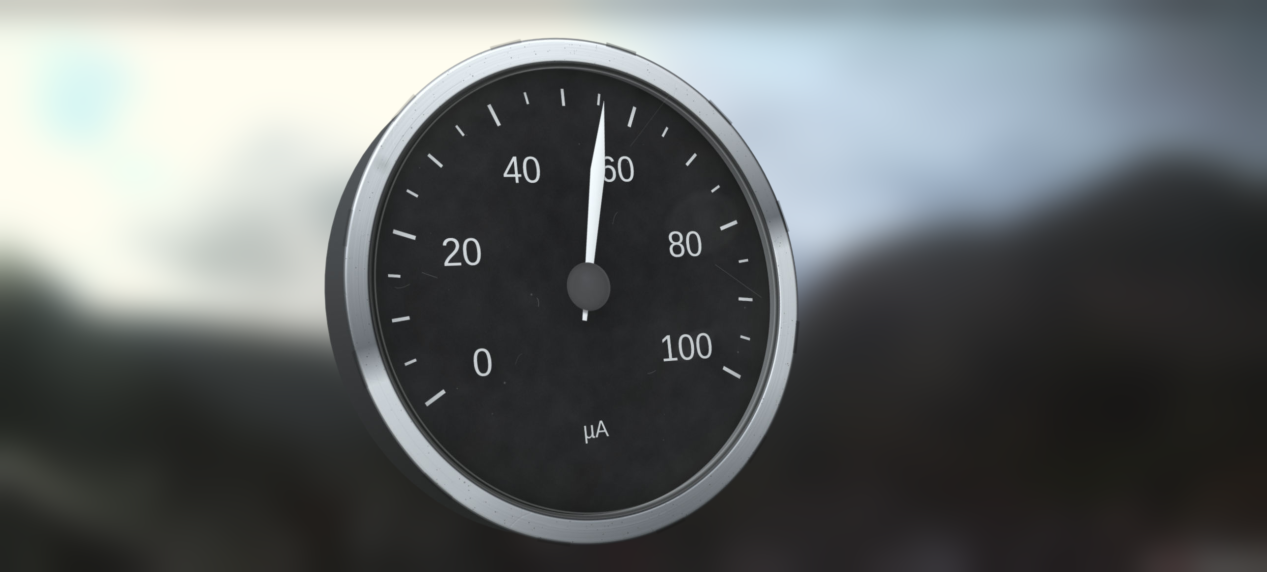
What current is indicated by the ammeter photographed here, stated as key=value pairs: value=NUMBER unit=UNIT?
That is value=55 unit=µA
